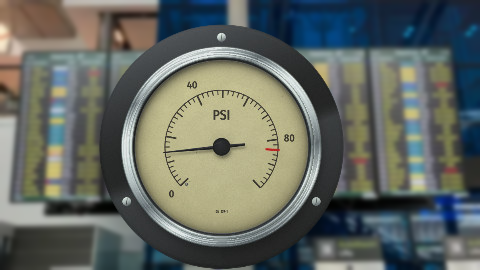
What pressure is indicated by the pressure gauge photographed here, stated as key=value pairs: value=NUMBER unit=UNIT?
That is value=14 unit=psi
